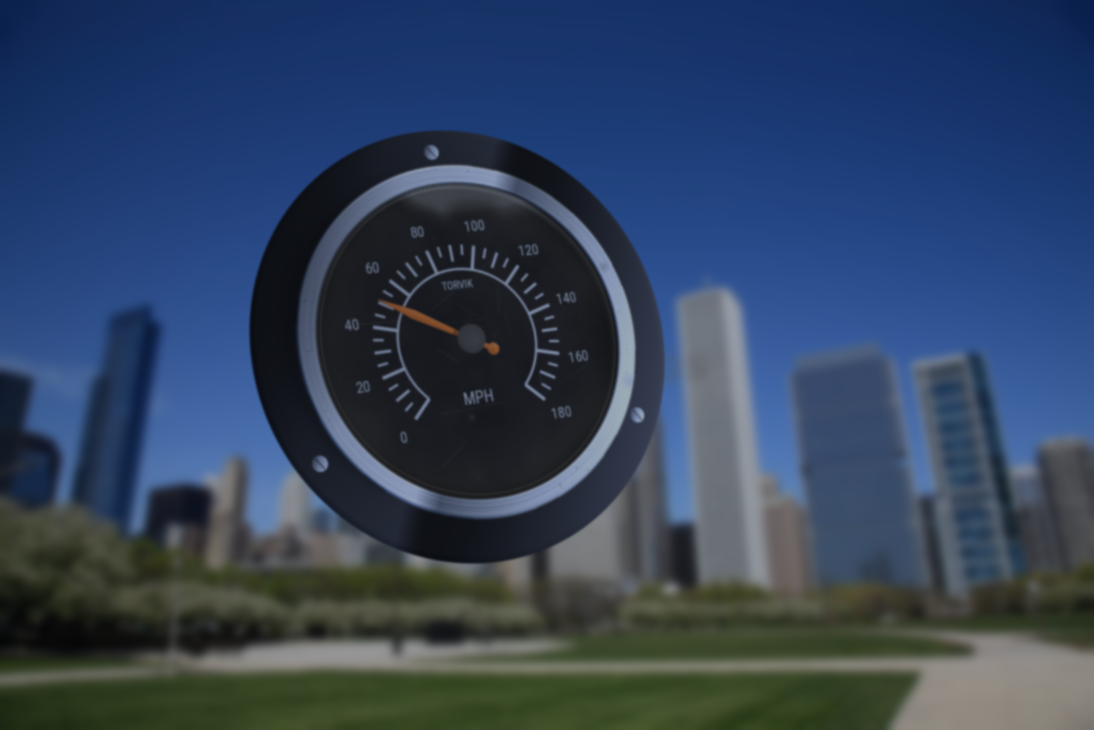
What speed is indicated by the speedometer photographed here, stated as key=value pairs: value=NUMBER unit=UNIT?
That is value=50 unit=mph
